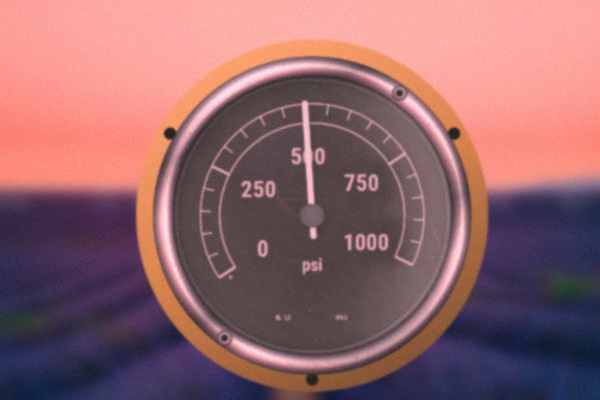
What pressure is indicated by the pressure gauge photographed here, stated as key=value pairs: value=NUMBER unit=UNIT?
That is value=500 unit=psi
